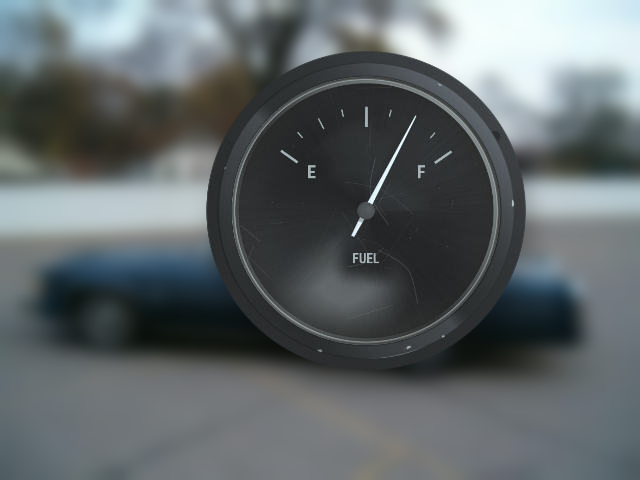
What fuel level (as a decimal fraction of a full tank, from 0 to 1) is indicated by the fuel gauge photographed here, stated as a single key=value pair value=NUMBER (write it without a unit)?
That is value=0.75
